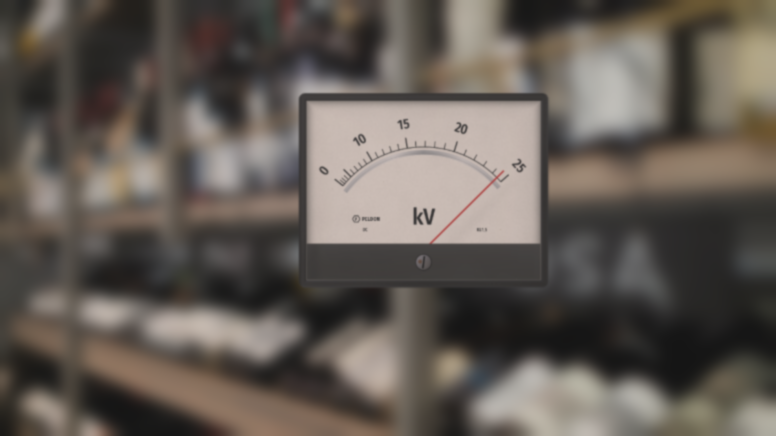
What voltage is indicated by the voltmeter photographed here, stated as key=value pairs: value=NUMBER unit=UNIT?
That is value=24.5 unit=kV
